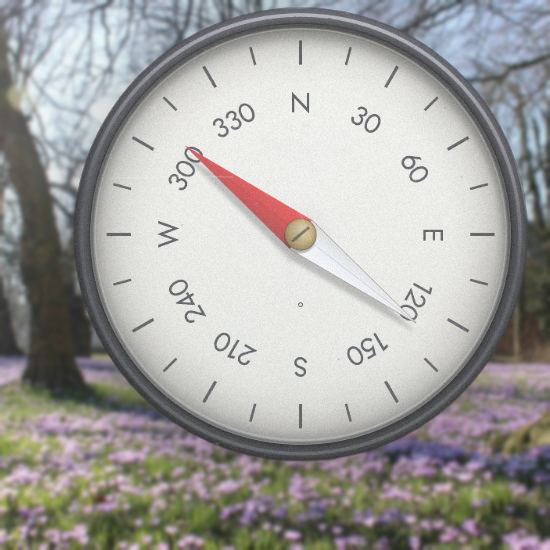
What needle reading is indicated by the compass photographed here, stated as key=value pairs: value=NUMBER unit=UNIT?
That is value=307.5 unit=°
